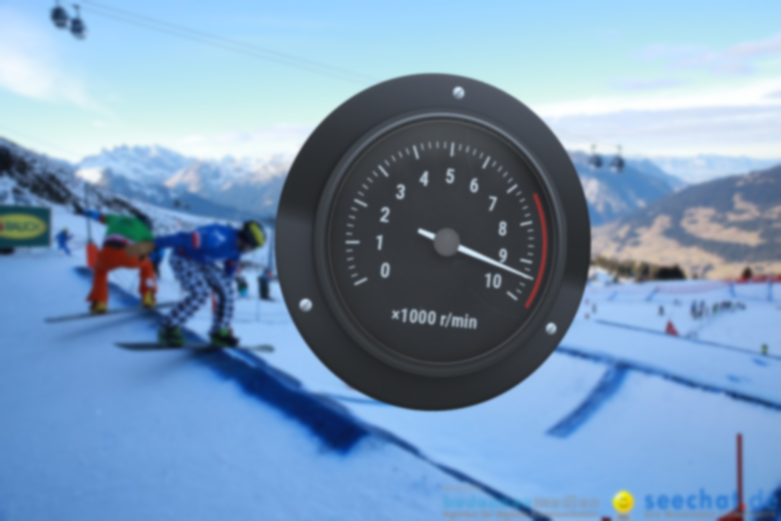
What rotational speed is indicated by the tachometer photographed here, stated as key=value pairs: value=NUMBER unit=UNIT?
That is value=9400 unit=rpm
